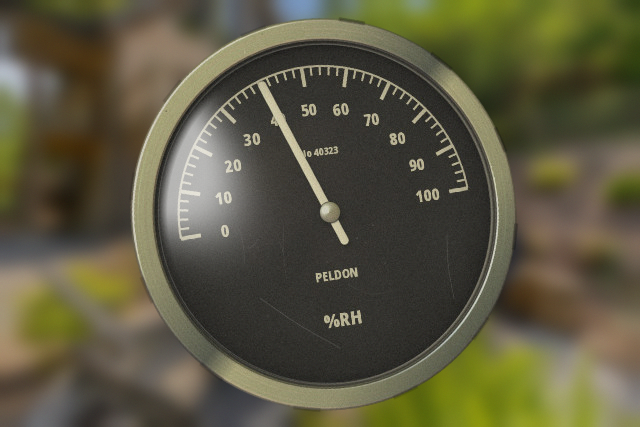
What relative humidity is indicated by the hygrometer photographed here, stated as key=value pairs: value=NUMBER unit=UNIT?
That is value=40 unit=%
